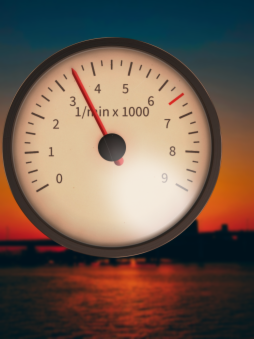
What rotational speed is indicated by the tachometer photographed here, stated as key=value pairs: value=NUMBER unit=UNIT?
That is value=3500 unit=rpm
